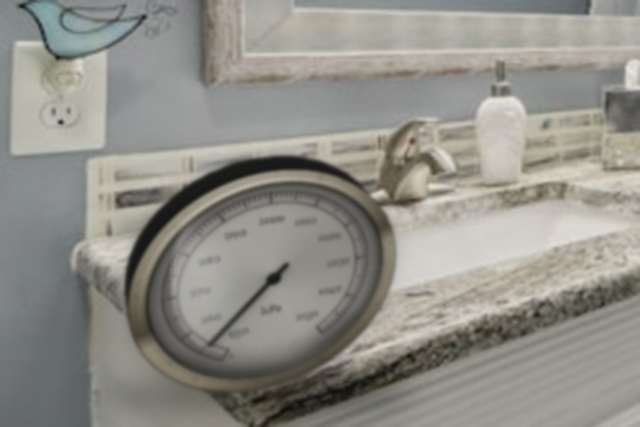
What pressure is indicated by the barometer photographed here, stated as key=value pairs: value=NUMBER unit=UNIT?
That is value=955 unit=hPa
